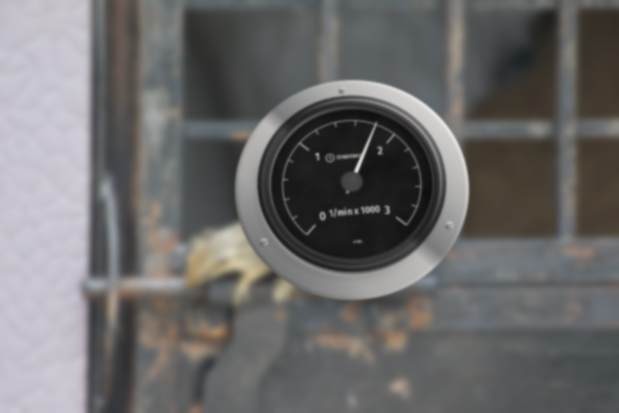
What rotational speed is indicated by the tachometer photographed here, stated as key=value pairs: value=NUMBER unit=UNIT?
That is value=1800 unit=rpm
